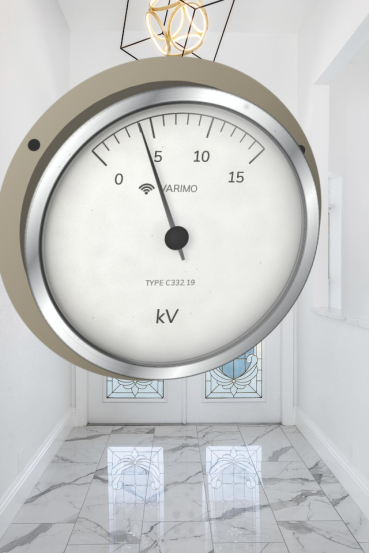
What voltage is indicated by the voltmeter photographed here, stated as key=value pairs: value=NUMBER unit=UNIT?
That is value=4 unit=kV
